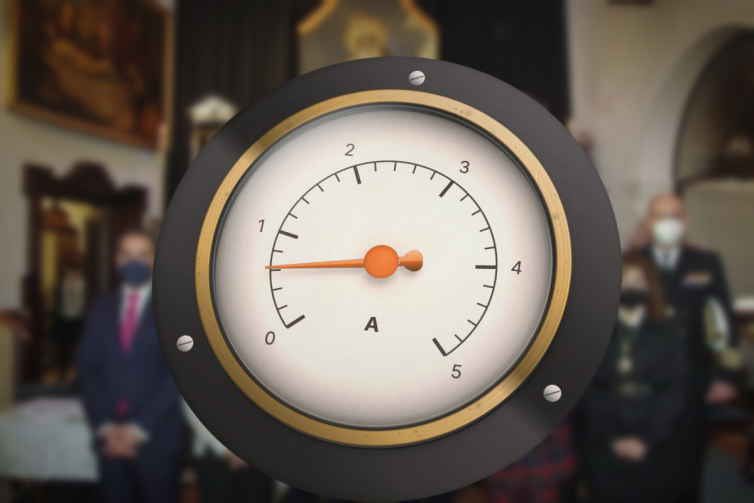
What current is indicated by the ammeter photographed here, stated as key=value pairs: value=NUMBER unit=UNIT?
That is value=0.6 unit=A
